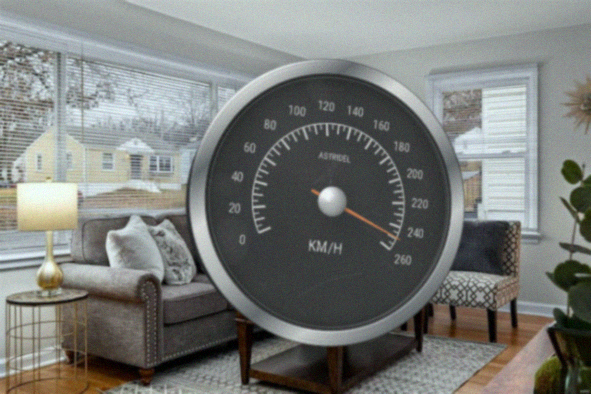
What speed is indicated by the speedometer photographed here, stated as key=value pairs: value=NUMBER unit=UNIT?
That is value=250 unit=km/h
